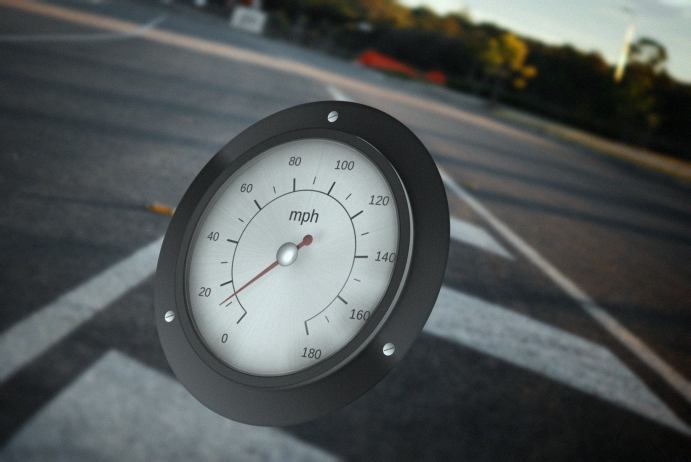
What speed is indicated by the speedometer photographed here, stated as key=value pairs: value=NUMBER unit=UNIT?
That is value=10 unit=mph
